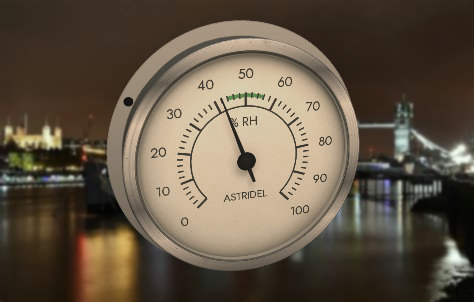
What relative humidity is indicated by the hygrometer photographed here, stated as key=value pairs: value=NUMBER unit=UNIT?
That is value=42 unit=%
